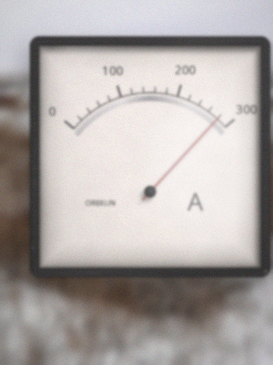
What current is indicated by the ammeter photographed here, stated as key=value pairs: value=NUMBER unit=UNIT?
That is value=280 unit=A
